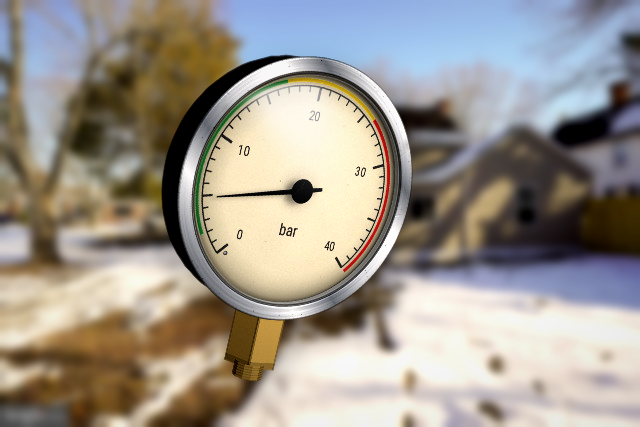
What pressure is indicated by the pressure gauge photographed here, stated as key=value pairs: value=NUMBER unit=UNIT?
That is value=5 unit=bar
